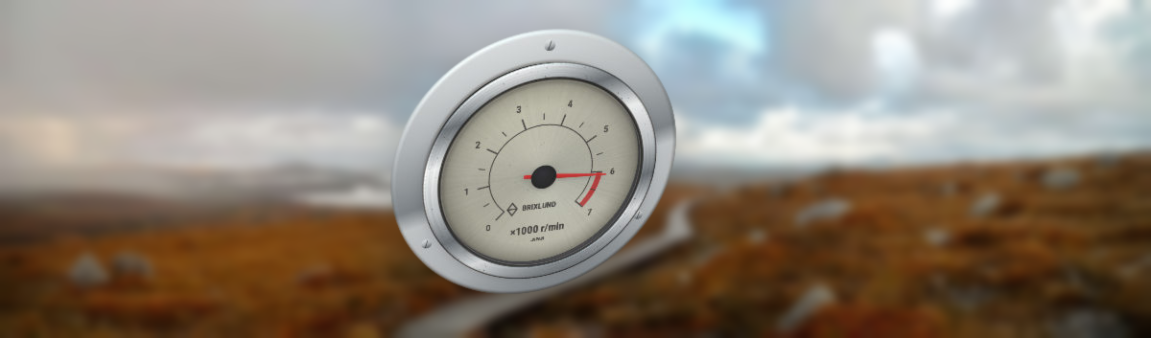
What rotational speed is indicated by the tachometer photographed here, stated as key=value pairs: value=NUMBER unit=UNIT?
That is value=6000 unit=rpm
